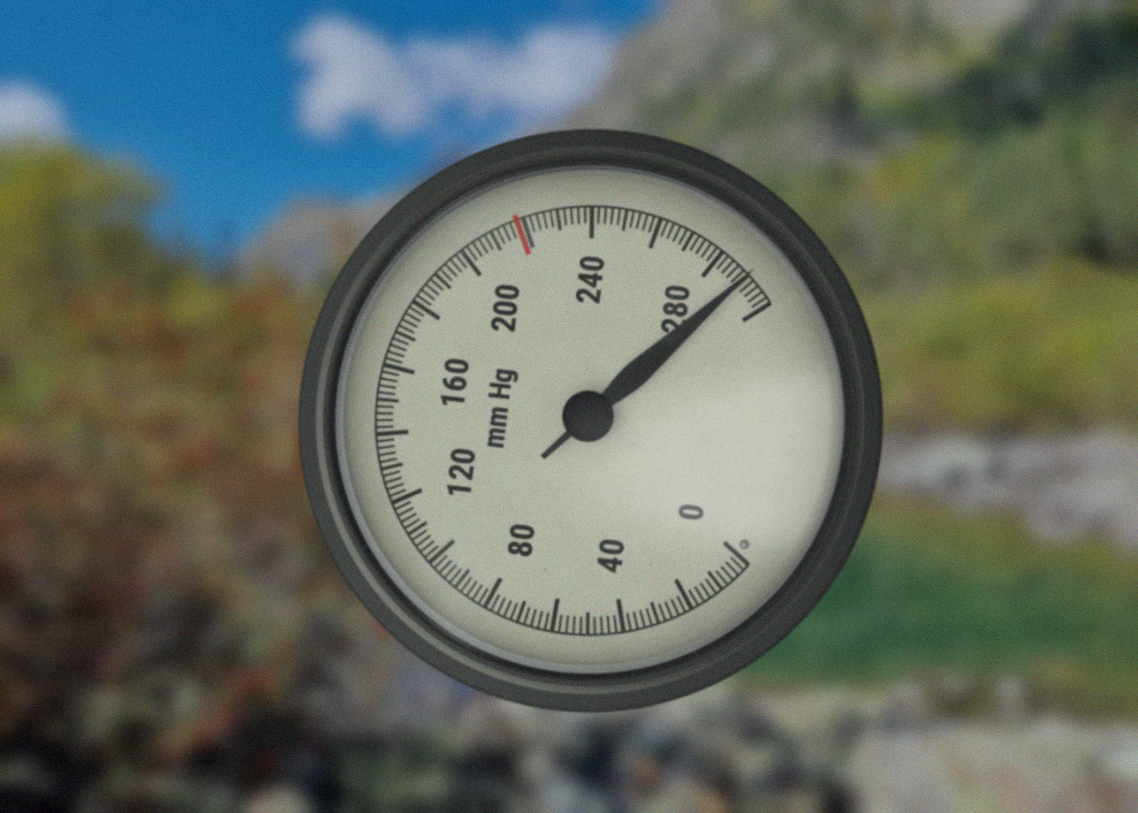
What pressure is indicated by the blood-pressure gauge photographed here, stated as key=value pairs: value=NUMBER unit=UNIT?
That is value=290 unit=mmHg
